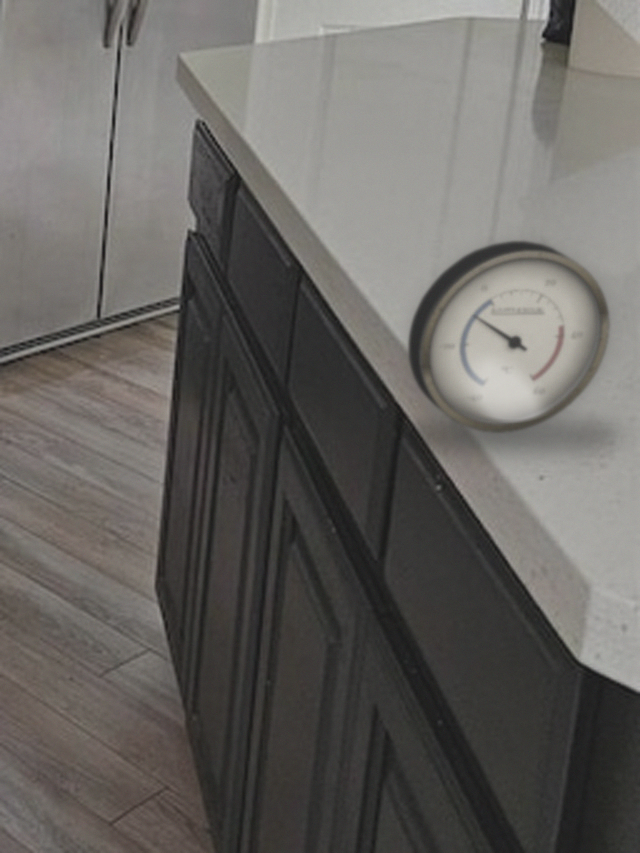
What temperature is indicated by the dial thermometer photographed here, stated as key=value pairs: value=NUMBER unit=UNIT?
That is value=-8 unit=°C
